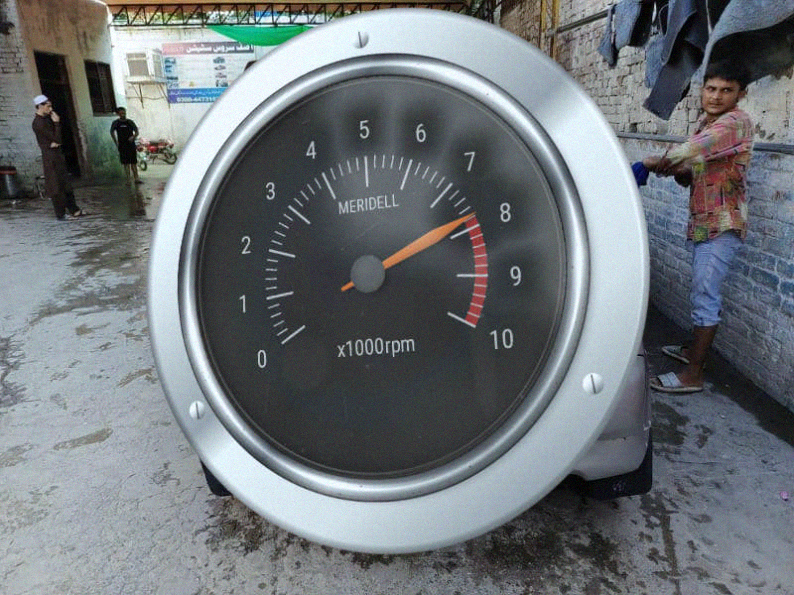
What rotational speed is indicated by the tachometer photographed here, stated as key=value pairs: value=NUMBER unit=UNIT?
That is value=7800 unit=rpm
